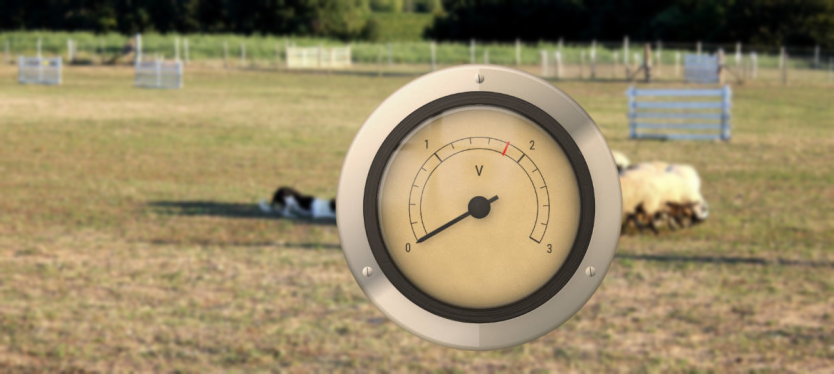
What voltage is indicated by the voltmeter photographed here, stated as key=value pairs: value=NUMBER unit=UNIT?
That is value=0 unit=V
